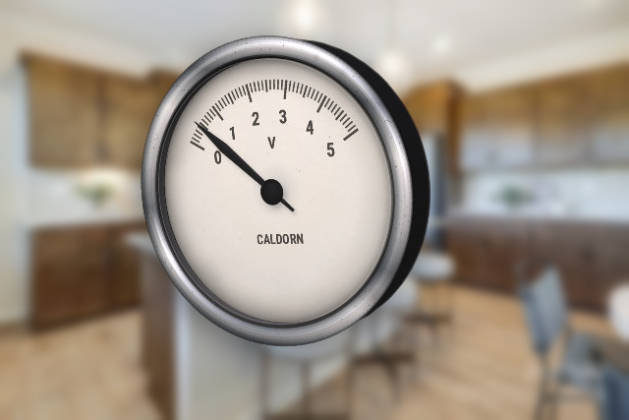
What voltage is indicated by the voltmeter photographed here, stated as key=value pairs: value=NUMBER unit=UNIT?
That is value=0.5 unit=V
